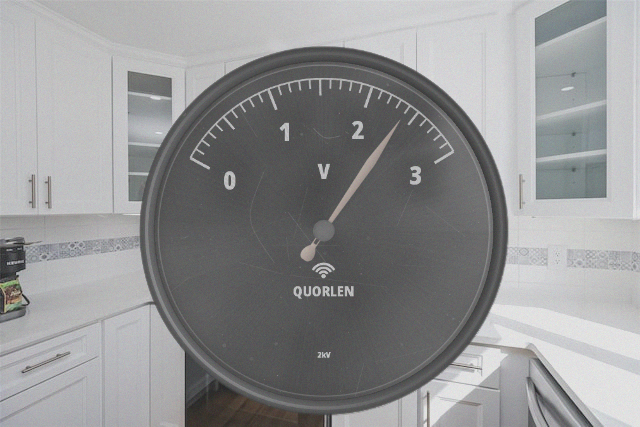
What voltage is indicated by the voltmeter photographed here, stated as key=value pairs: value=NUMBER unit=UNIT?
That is value=2.4 unit=V
